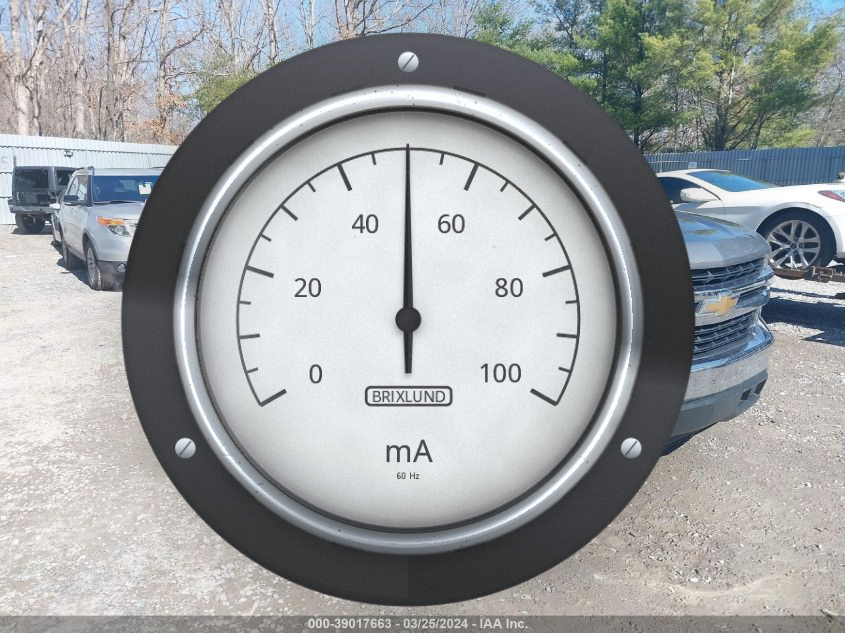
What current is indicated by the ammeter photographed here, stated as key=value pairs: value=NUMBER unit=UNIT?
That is value=50 unit=mA
